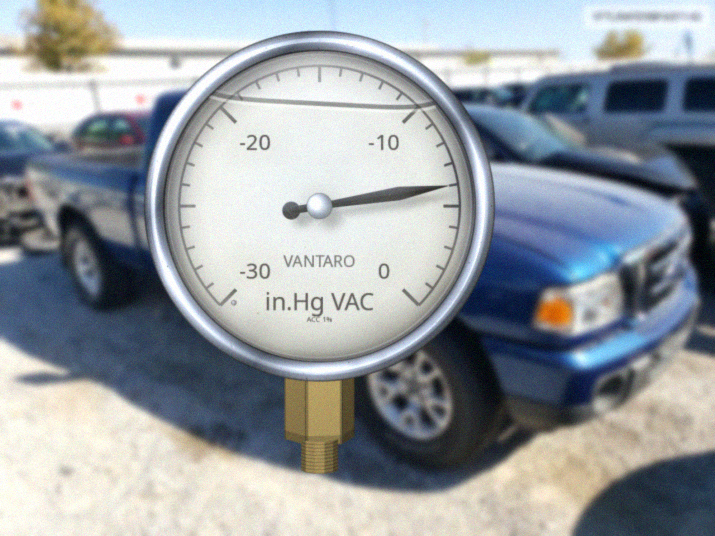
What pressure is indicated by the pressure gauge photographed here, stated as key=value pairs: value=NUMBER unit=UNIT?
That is value=-6 unit=inHg
